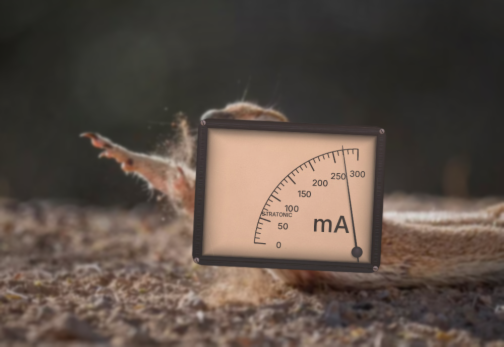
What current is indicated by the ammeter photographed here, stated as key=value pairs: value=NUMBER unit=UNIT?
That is value=270 unit=mA
